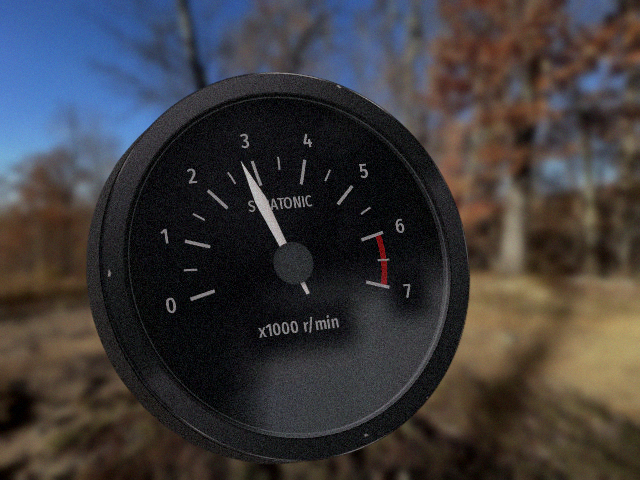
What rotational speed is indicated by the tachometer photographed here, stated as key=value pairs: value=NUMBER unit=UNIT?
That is value=2750 unit=rpm
